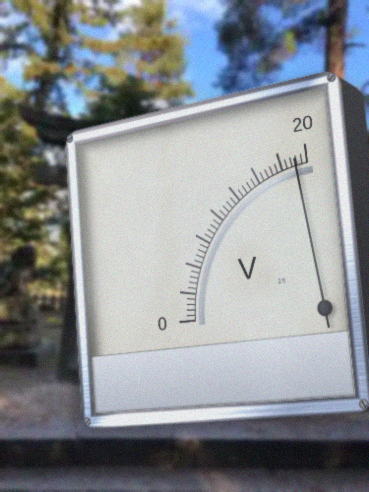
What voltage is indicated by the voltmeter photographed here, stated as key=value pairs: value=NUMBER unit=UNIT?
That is value=19 unit=V
